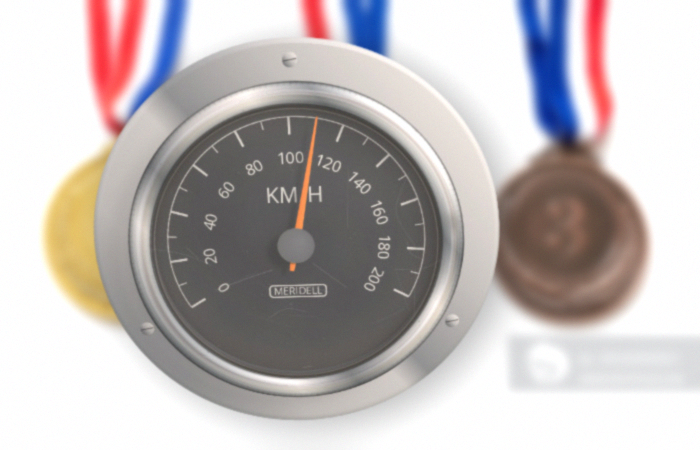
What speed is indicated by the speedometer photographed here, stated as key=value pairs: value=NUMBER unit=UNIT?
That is value=110 unit=km/h
